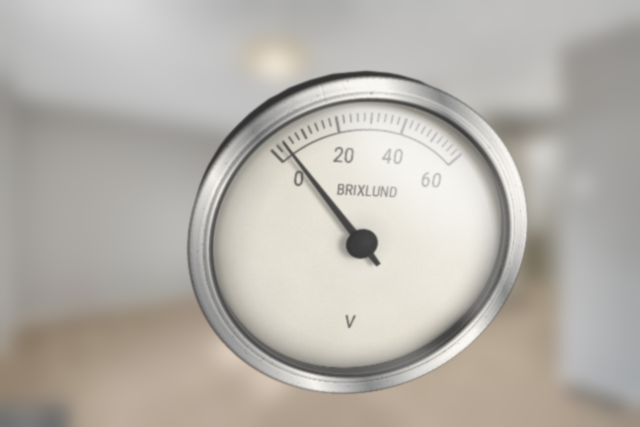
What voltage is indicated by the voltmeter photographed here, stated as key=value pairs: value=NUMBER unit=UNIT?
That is value=4 unit=V
